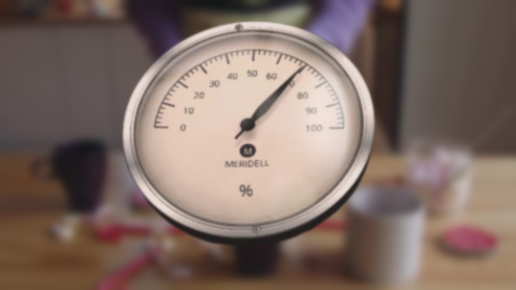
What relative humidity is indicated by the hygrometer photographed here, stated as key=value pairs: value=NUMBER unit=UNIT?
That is value=70 unit=%
